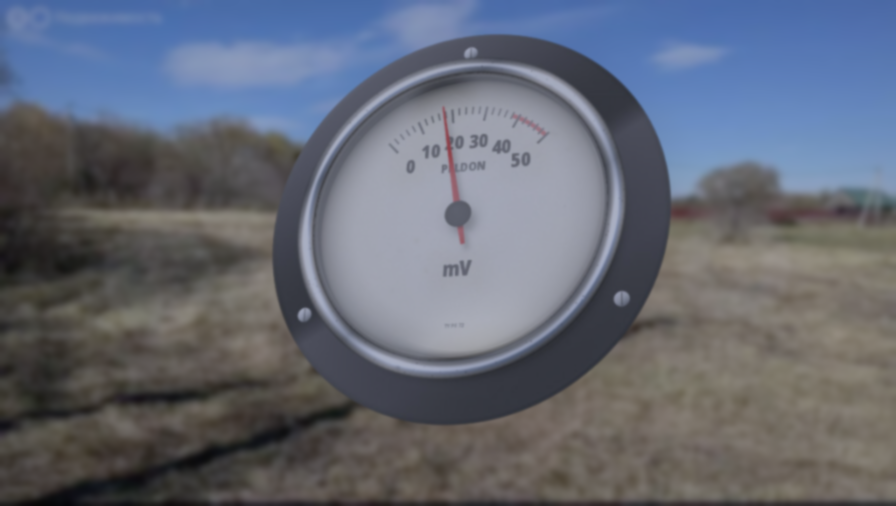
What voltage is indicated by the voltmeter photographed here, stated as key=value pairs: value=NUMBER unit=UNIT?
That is value=18 unit=mV
